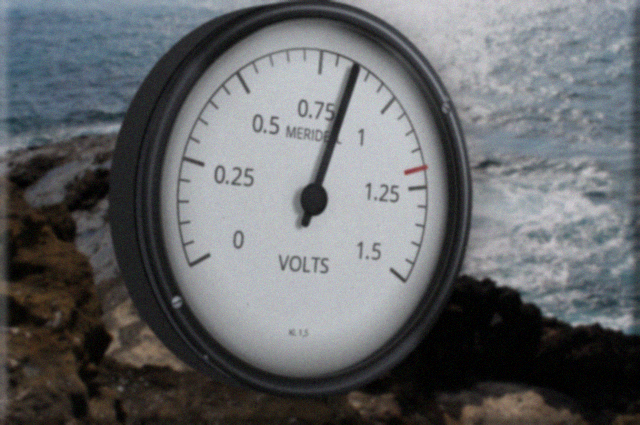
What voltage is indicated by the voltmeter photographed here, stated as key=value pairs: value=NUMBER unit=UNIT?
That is value=0.85 unit=V
